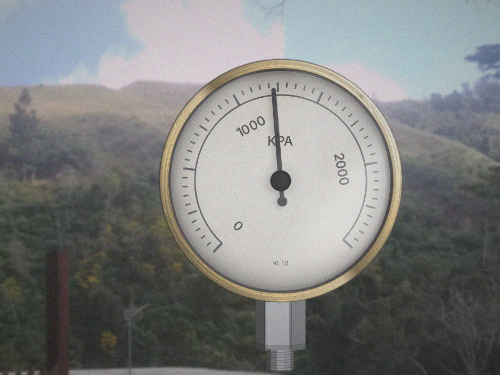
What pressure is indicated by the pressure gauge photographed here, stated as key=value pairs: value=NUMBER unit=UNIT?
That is value=1225 unit=kPa
